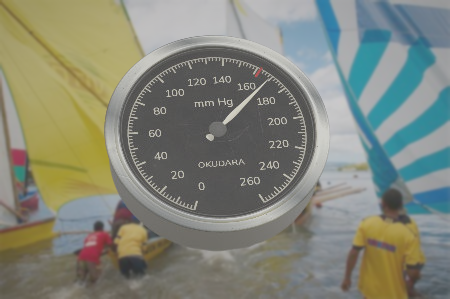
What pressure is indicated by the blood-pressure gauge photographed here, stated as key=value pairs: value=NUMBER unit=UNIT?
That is value=170 unit=mmHg
